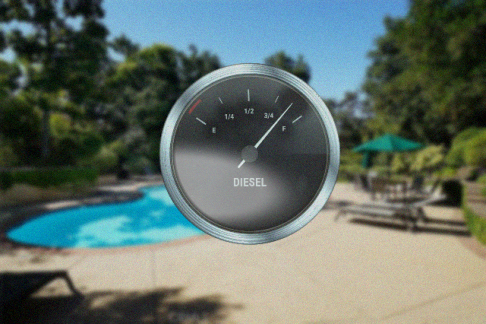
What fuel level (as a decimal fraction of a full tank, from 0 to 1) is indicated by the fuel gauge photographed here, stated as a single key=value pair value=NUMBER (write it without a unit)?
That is value=0.875
